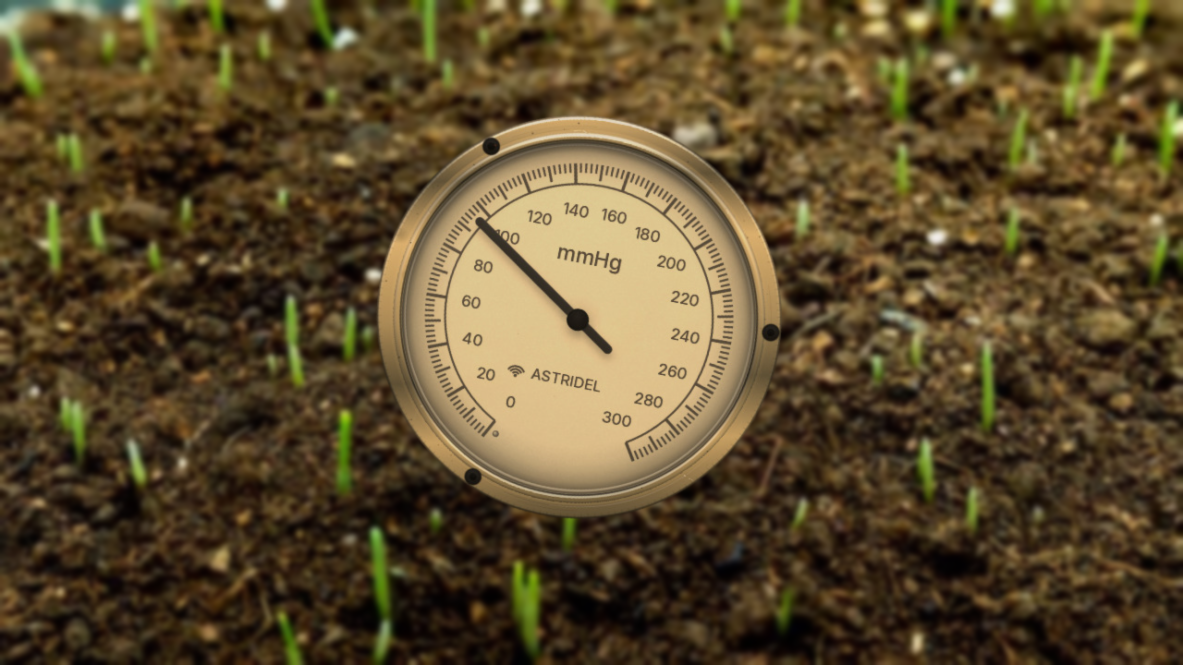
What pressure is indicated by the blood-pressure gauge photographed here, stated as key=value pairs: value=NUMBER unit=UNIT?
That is value=96 unit=mmHg
